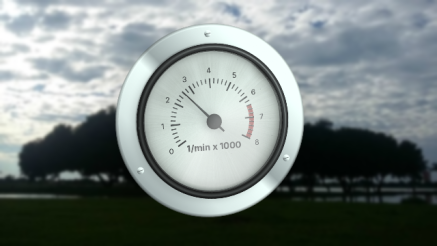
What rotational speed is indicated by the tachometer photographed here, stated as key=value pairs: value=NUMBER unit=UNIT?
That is value=2600 unit=rpm
